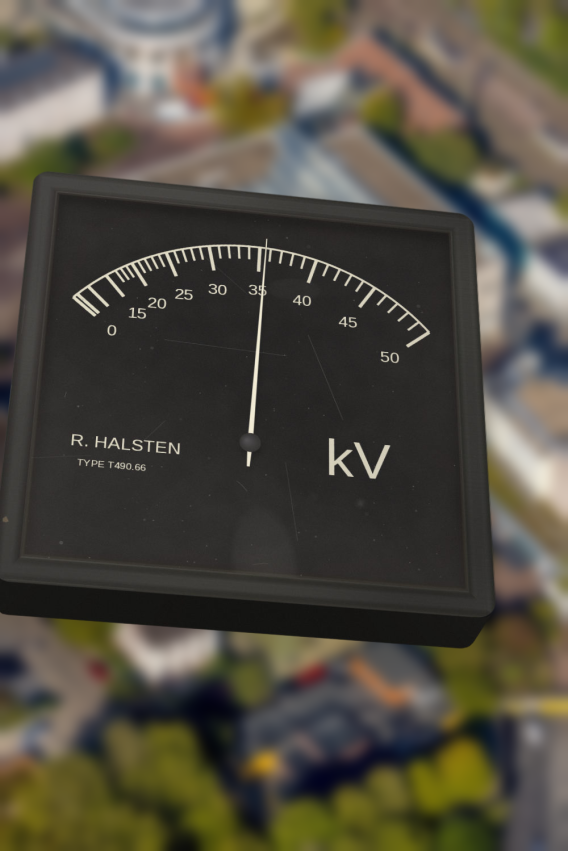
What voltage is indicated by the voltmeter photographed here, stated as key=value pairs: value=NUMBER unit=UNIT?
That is value=35.5 unit=kV
